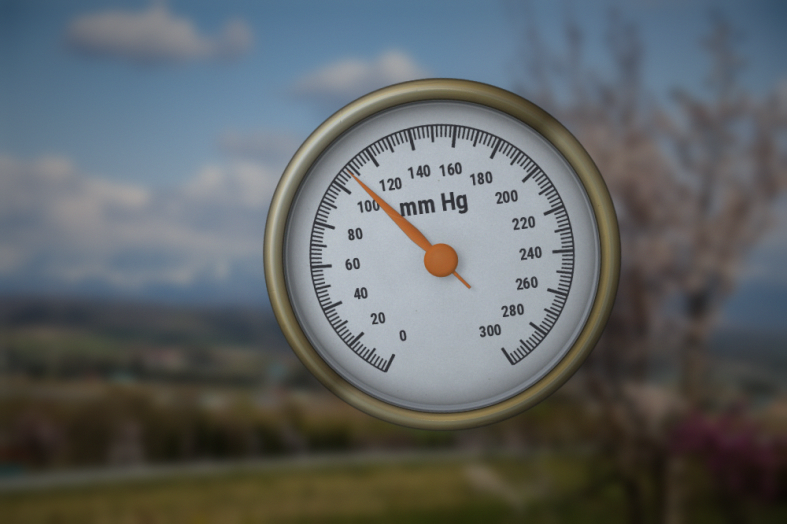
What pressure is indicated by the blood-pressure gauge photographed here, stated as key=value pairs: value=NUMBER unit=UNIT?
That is value=108 unit=mmHg
